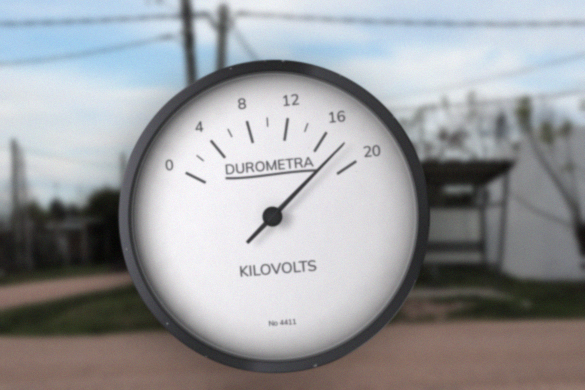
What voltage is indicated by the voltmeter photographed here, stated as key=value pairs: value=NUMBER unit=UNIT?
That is value=18 unit=kV
